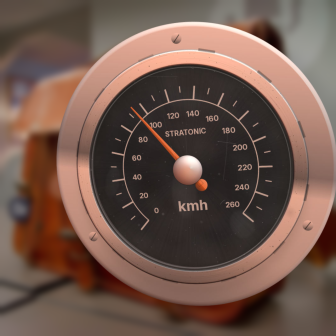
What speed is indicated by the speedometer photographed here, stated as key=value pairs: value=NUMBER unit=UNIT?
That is value=95 unit=km/h
